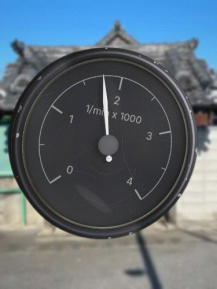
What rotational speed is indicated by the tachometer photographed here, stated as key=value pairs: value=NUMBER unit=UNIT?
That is value=1750 unit=rpm
